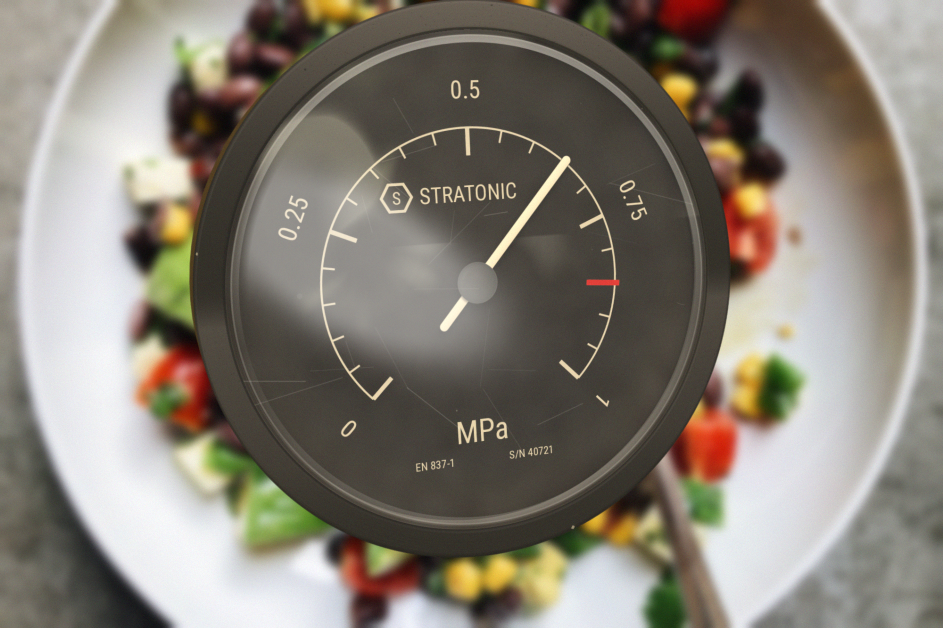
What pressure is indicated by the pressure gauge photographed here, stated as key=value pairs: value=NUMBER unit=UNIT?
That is value=0.65 unit=MPa
